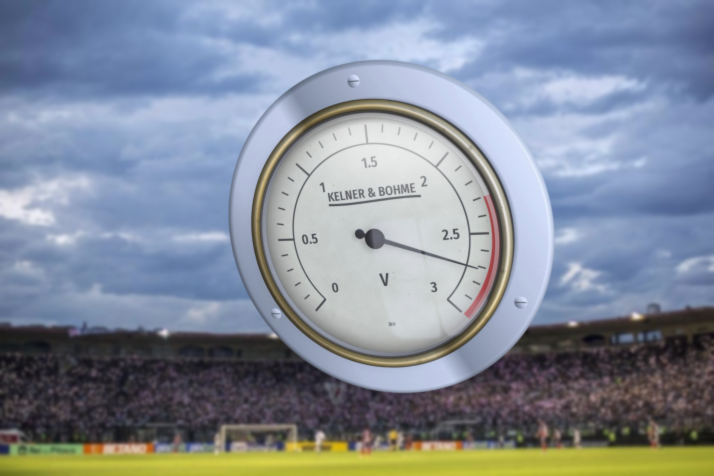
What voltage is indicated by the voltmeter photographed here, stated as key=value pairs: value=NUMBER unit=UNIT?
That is value=2.7 unit=V
